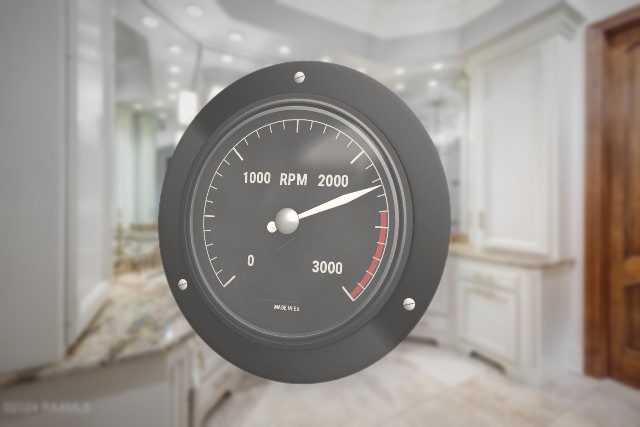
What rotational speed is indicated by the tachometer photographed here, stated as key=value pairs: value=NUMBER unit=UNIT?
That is value=2250 unit=rpm
